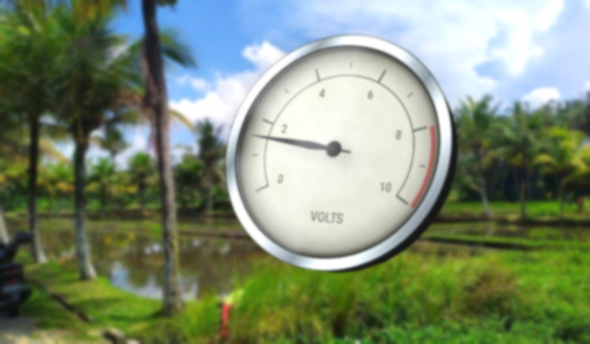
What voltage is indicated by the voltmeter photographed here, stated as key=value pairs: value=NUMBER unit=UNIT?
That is value=1.5 unit=V
